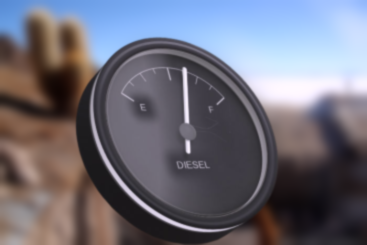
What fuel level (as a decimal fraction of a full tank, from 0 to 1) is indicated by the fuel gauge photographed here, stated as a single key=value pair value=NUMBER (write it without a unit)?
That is value=0.625
